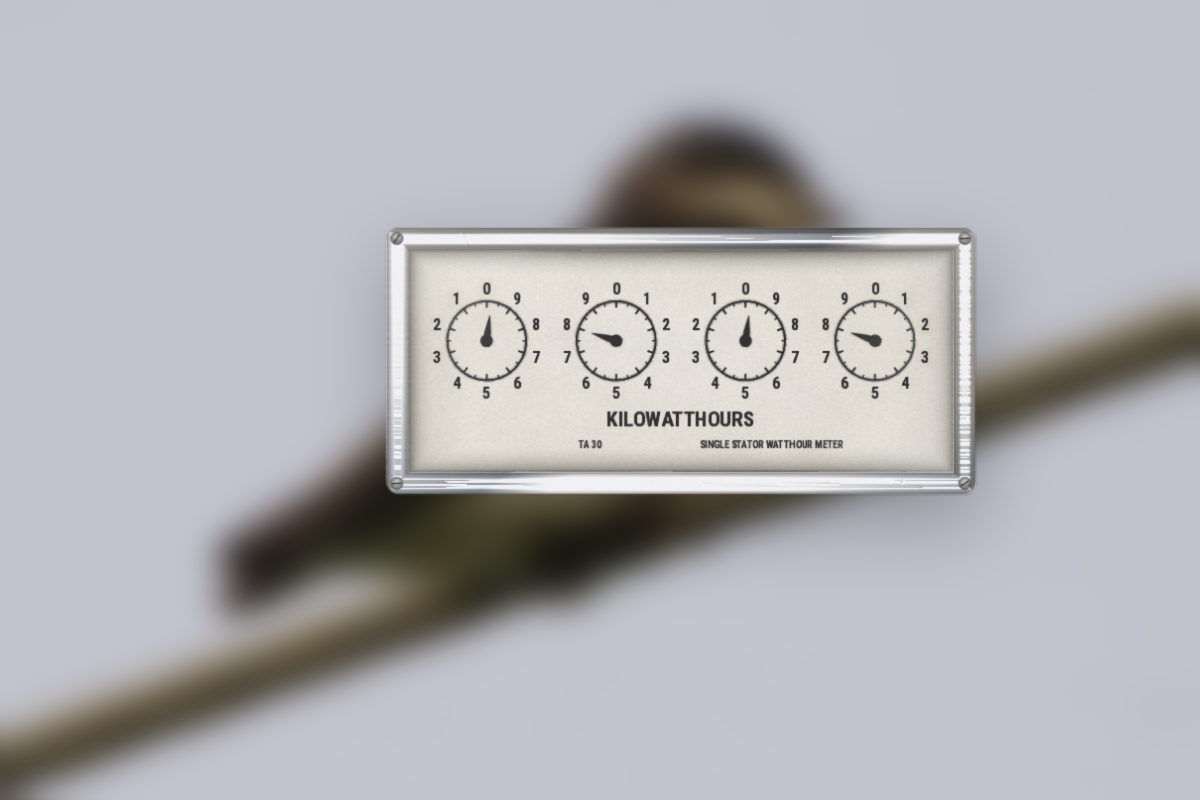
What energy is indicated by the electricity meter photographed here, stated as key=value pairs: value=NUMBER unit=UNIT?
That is value=9798 unit=kWh
